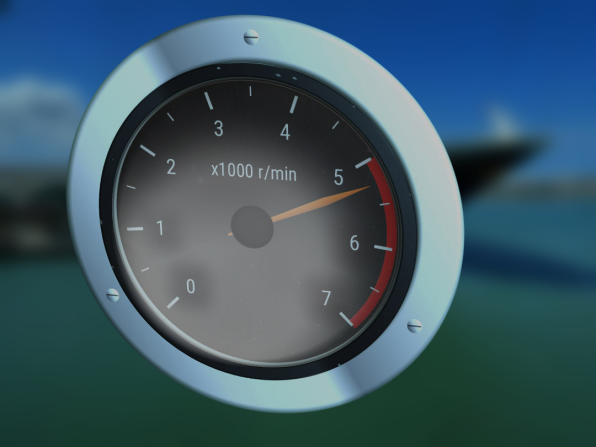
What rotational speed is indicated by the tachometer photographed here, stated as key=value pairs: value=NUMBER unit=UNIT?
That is value=5250 unit=rpm
